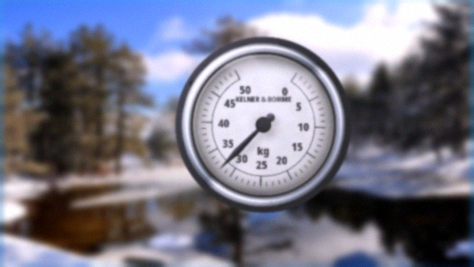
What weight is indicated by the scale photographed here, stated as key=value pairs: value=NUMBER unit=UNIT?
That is value=32 unit=kg
